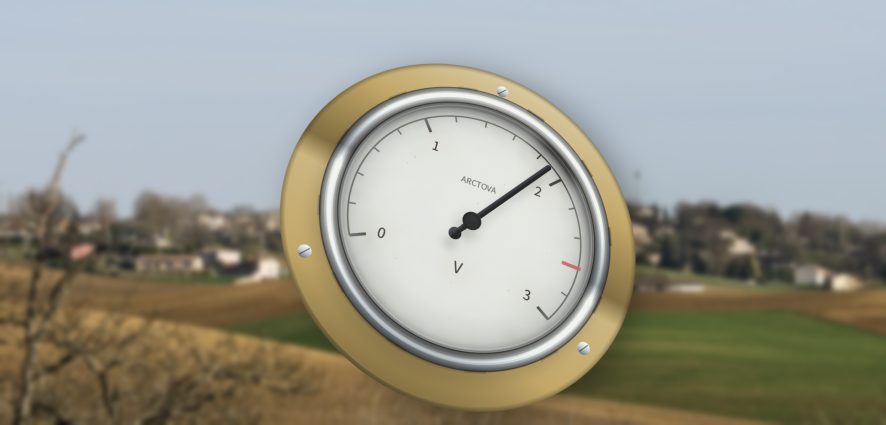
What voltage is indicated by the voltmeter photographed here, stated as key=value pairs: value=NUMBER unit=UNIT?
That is value=1.9 unit=V
